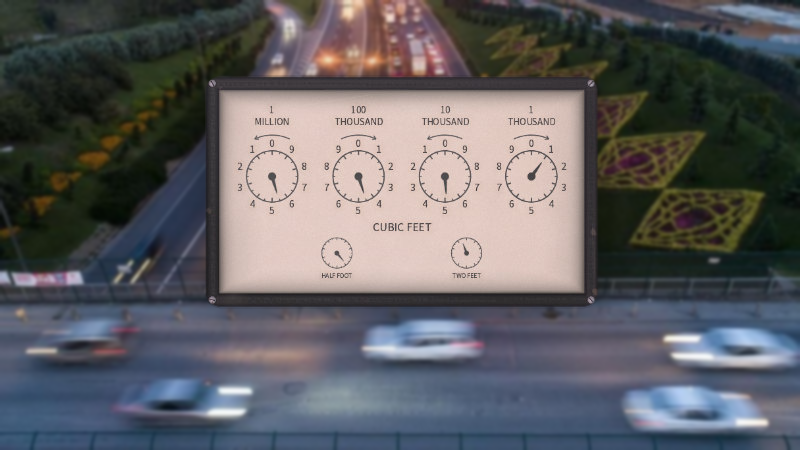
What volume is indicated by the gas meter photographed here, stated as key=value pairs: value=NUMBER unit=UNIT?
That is value=545100 unit=ft³
